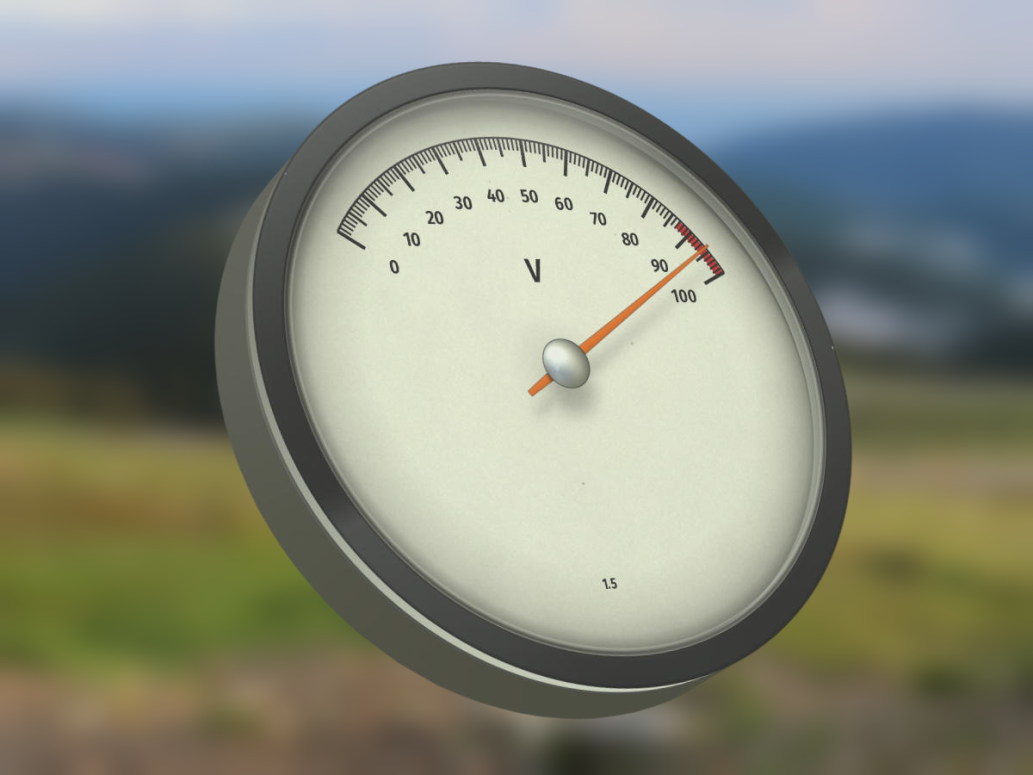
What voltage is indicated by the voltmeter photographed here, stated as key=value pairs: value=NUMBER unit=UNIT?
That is value=94 unit=V
